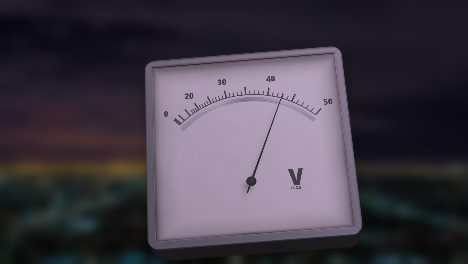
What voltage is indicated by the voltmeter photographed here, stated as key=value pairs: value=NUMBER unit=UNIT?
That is value=43 unit=V
